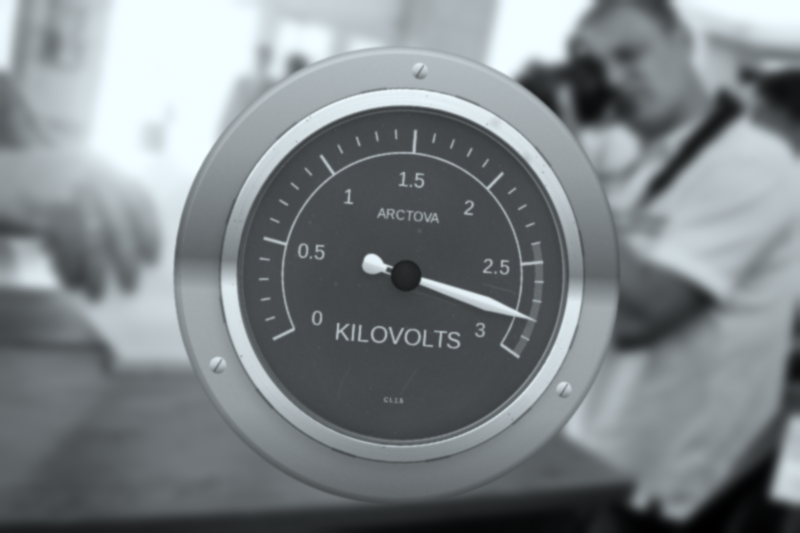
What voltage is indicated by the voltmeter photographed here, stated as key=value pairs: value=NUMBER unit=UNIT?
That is value=2.8 unit=kV
